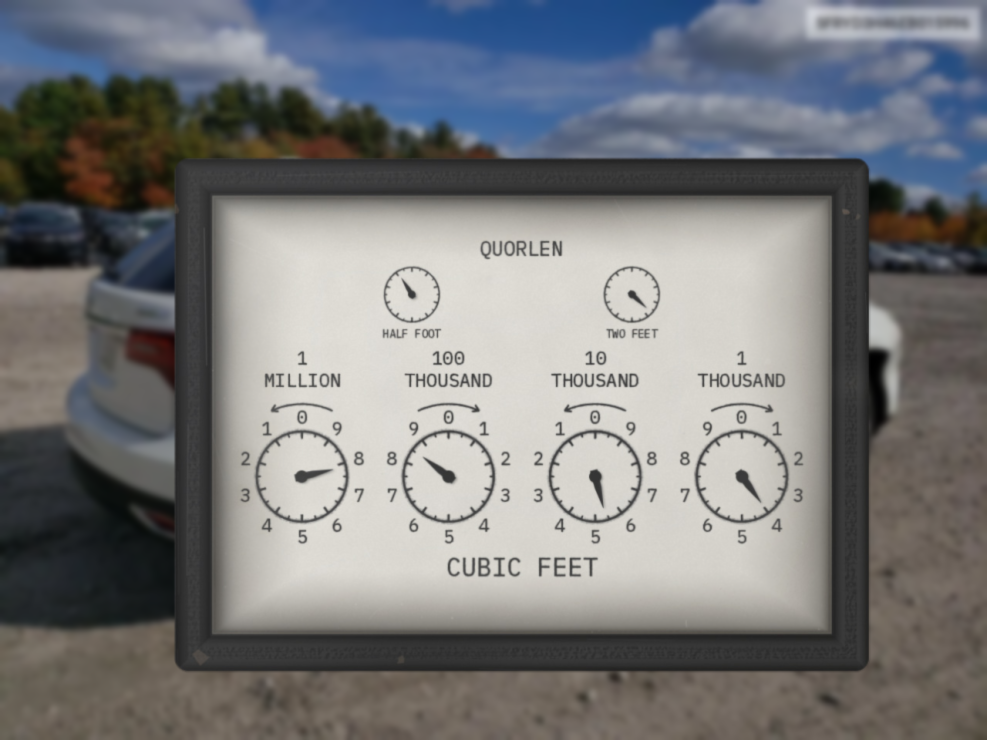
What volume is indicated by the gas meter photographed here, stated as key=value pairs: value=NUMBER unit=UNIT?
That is value=785400 unit=ft³
